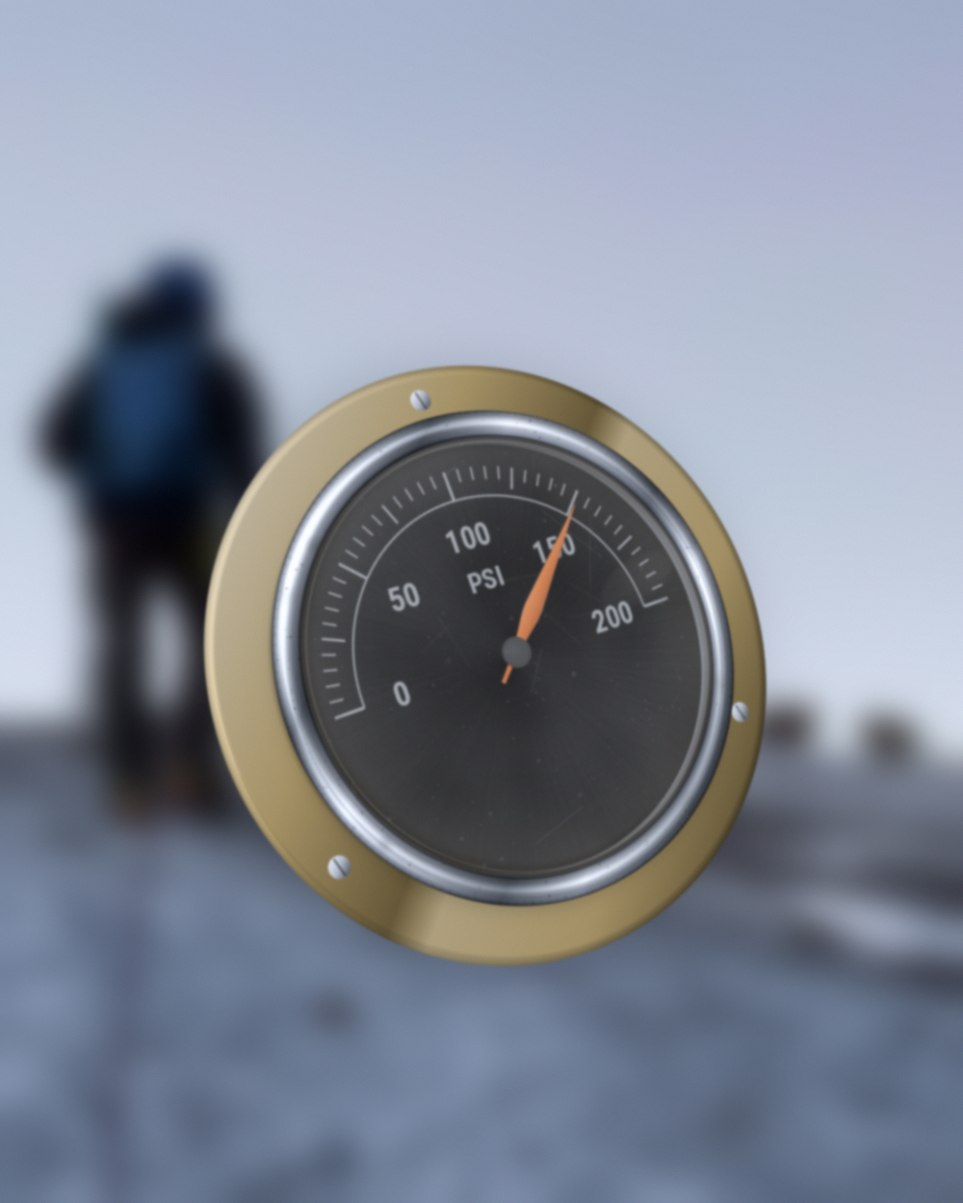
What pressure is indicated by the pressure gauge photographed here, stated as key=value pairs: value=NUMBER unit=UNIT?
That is value=150 unit=psi
